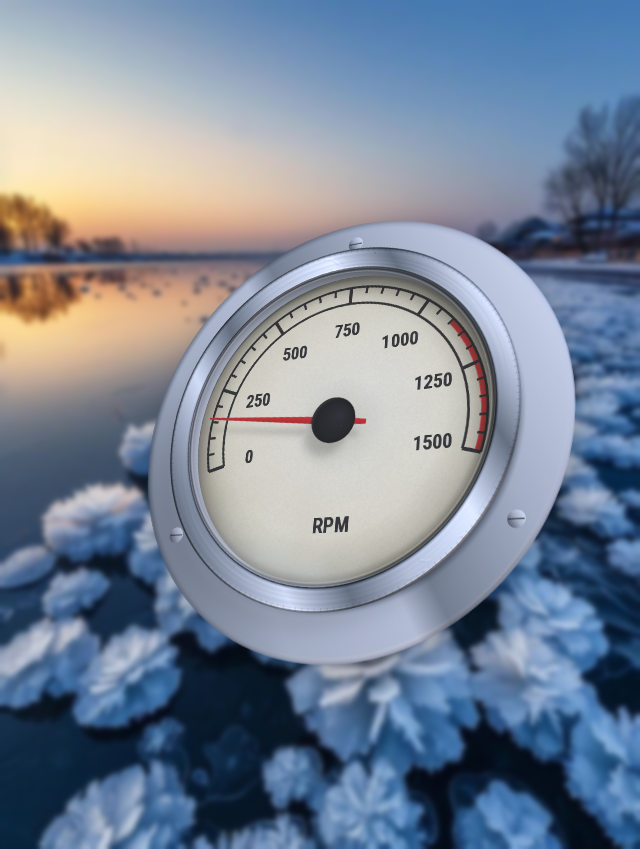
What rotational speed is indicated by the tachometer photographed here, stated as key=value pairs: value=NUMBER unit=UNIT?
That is value=150 unit=rpm
